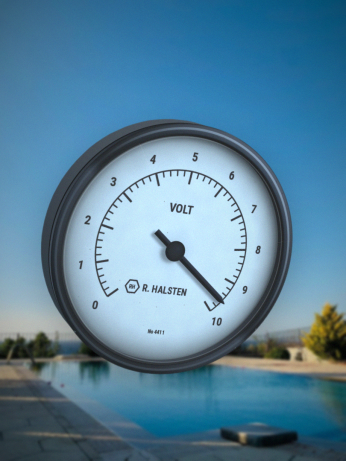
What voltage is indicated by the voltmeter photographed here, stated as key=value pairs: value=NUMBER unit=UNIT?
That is value=9.6 unit=V
